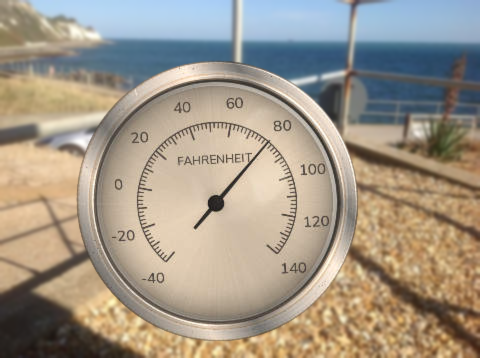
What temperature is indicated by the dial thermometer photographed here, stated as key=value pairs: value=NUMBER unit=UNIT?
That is value=80 unit=°F
